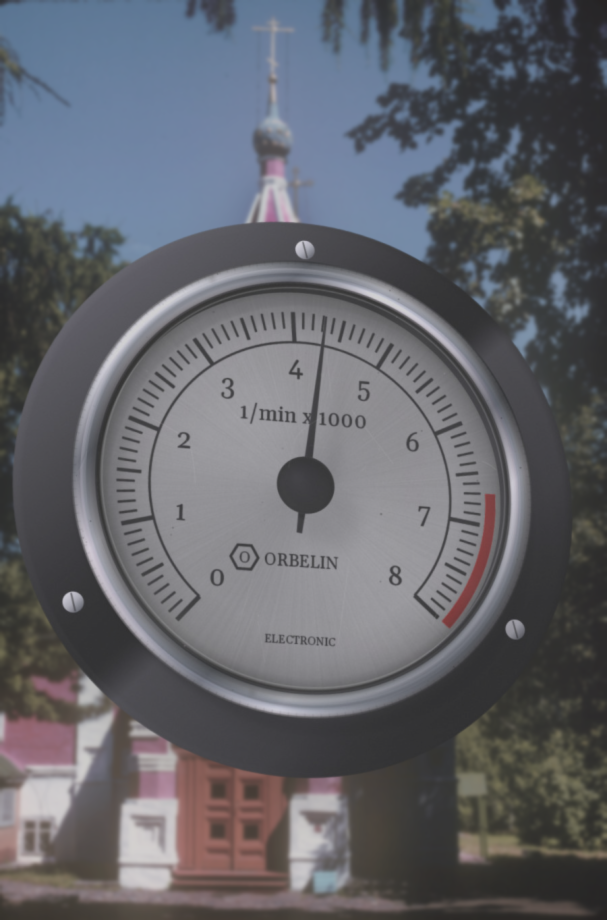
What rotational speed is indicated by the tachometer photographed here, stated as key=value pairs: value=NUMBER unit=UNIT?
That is value=4300 unit=rpm
